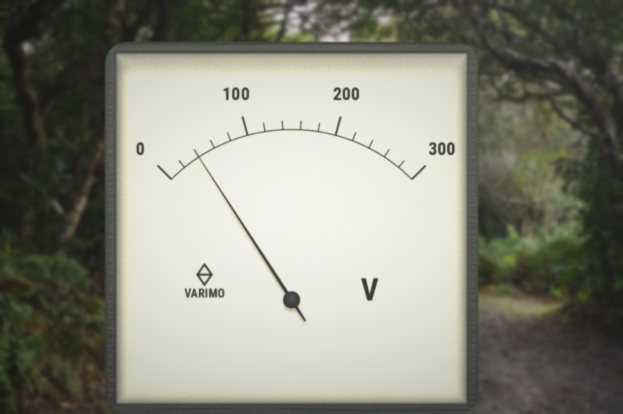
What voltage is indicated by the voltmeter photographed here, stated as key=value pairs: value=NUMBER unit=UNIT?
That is value=40 unit=V
